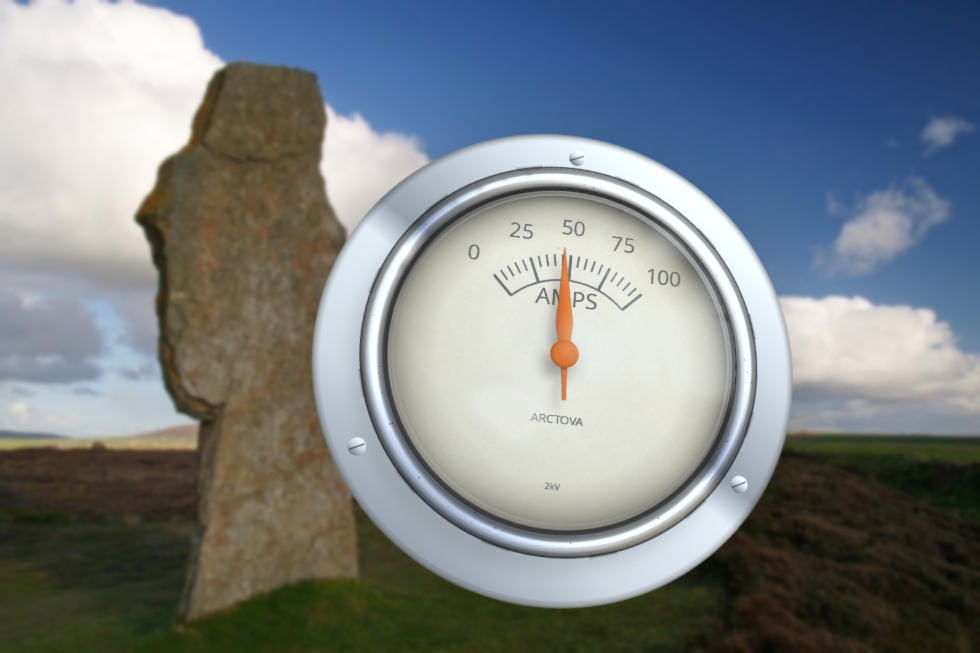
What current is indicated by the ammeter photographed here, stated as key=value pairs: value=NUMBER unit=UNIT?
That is value=45 unit=A
